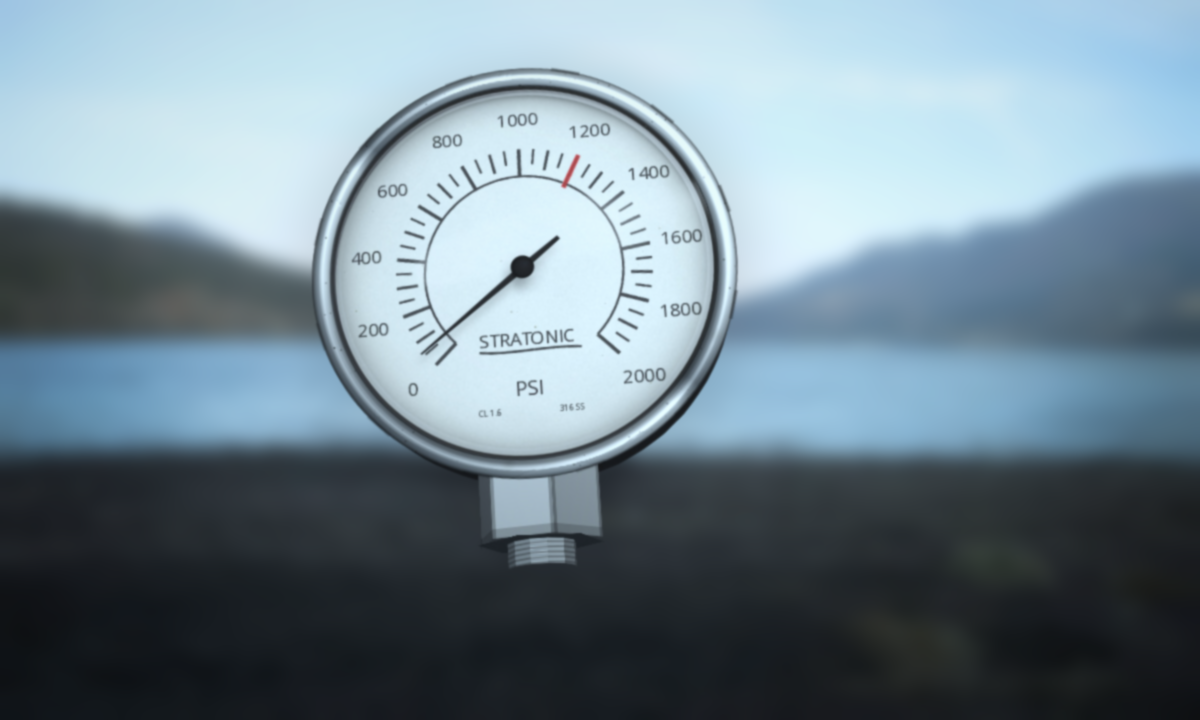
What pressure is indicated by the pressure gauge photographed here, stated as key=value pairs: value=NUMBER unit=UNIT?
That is value=50 unit=psi
